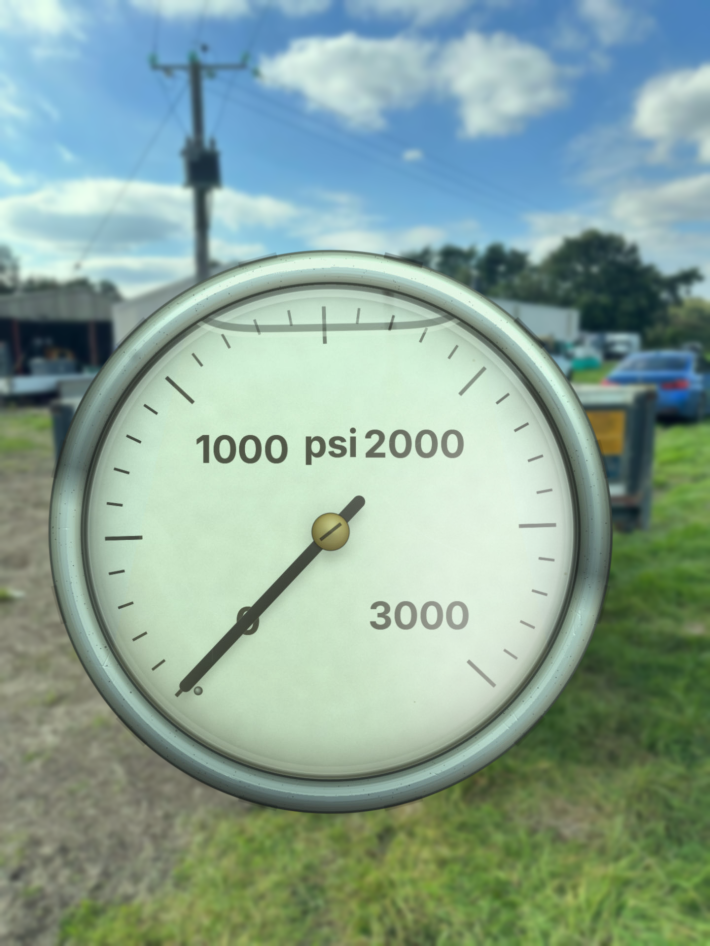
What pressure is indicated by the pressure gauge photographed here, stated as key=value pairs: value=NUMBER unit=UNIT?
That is value=0 unit=psi
